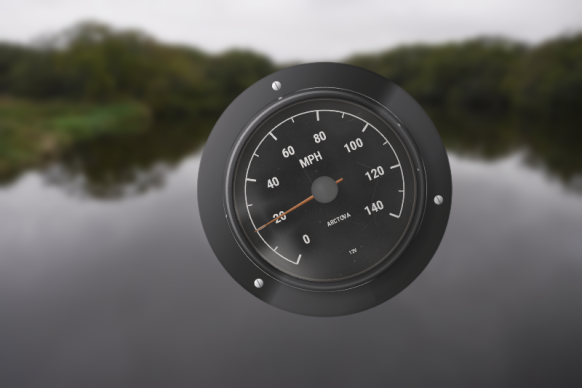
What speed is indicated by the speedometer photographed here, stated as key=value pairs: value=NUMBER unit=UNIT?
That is value=20 unit=mph
